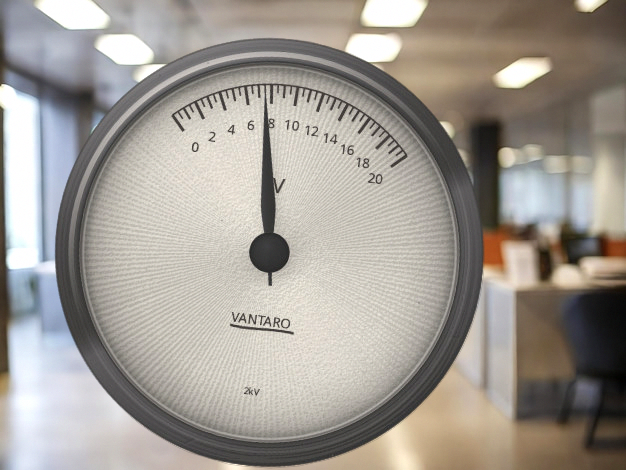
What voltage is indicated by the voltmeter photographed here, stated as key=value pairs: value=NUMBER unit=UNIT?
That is value=7.5 unit=V
